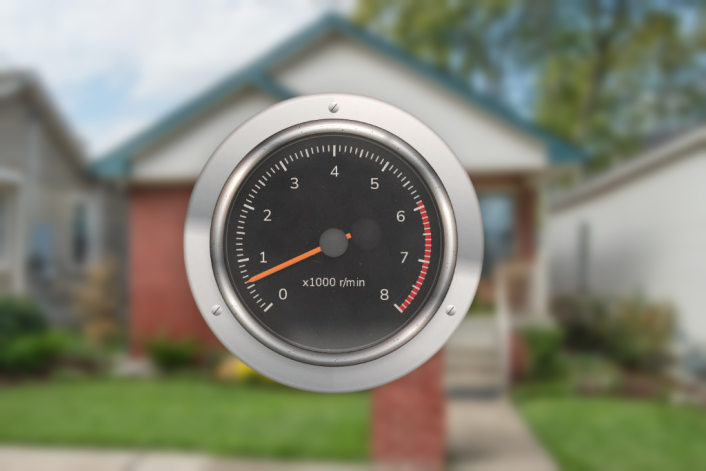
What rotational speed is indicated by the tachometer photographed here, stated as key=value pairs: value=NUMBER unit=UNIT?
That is value=600 unit=rpm
